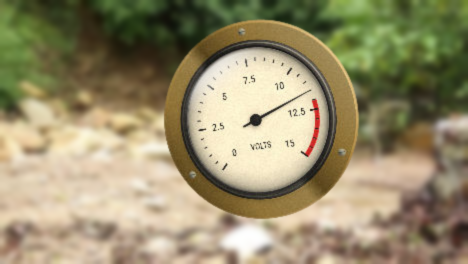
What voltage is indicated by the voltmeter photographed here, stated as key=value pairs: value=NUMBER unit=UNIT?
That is value=11.5 unit=V
